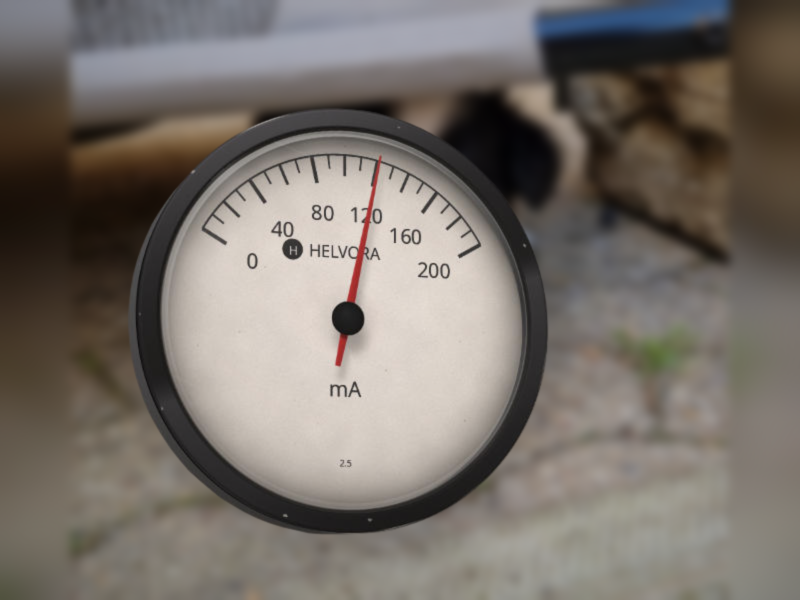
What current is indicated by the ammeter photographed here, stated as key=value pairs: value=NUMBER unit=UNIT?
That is value=120 unit=mA
